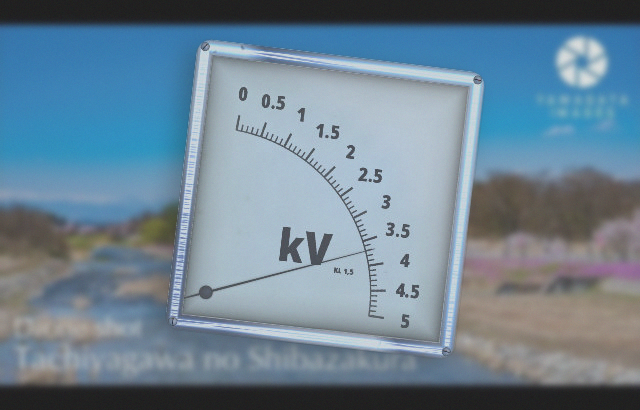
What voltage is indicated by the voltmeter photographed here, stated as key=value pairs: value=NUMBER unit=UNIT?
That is value=3.7 unit=kV
